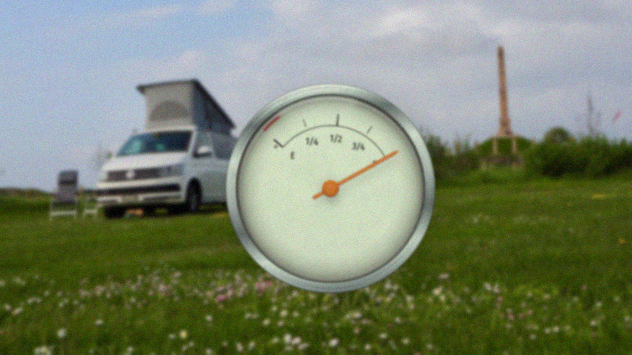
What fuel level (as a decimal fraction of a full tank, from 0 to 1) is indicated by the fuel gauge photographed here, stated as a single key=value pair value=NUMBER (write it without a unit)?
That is value=1
